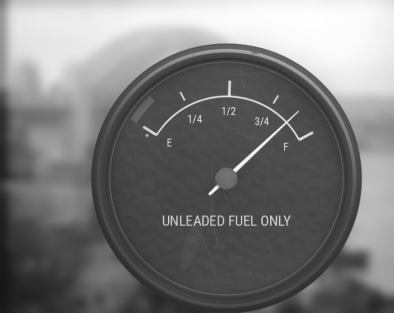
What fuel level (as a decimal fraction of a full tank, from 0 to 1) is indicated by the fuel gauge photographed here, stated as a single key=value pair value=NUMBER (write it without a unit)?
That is value=0.875
